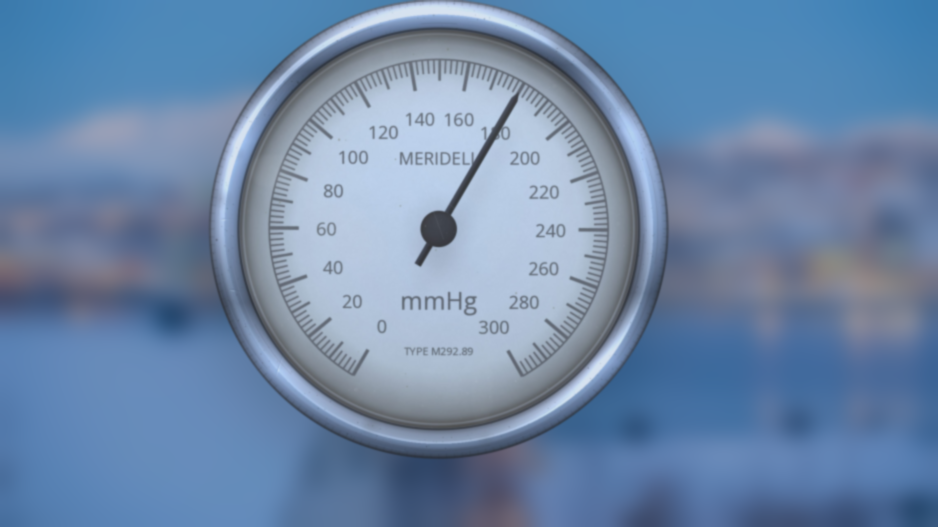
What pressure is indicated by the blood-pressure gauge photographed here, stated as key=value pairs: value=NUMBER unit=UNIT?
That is value=180 unit=mmHg
